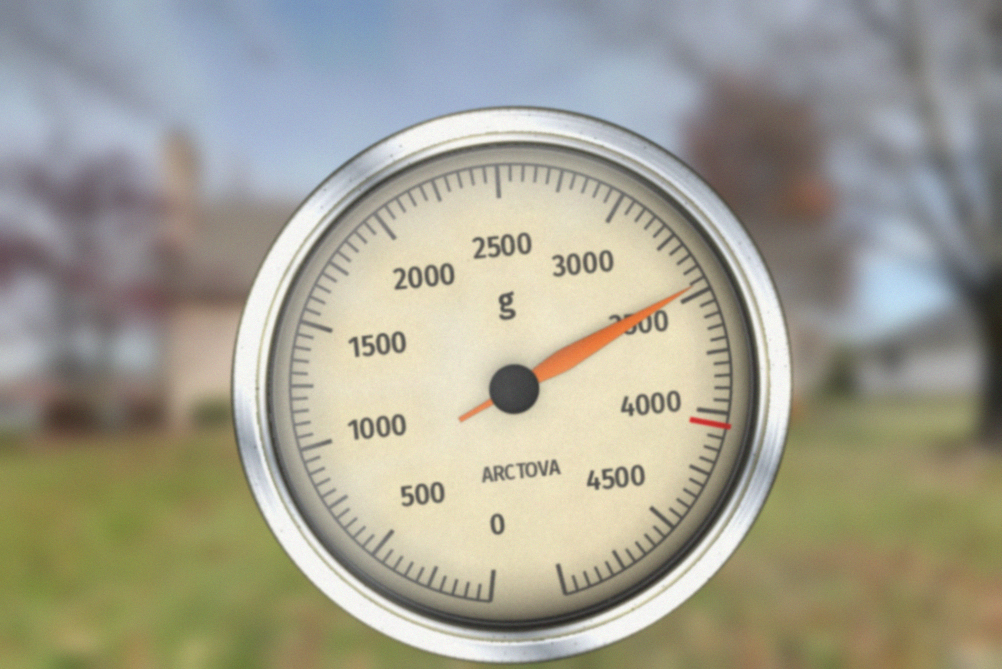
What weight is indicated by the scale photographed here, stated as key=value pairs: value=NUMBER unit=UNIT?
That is value=3450 unit=g
